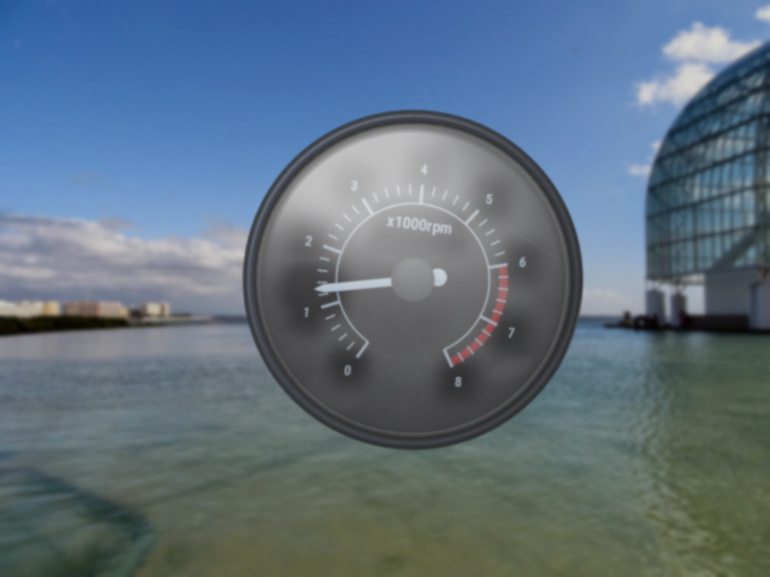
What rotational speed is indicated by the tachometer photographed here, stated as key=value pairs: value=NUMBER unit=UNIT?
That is value=1300 unit=rpm
